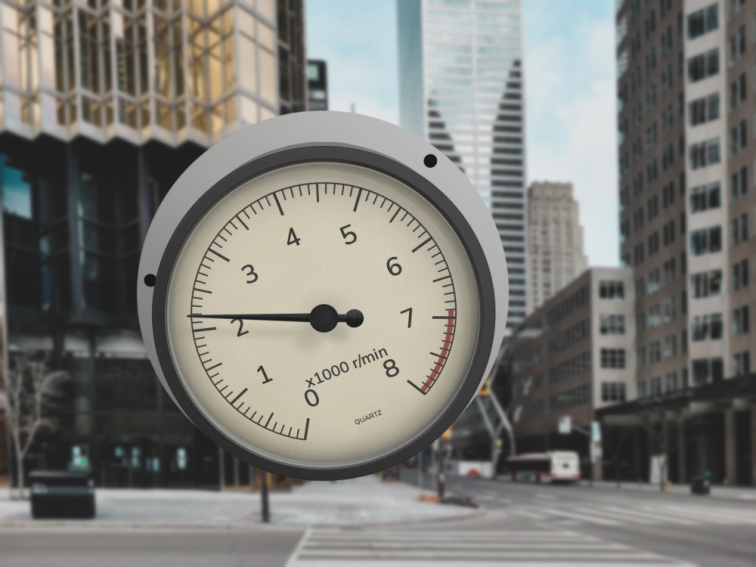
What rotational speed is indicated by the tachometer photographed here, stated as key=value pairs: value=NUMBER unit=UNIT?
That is value=2200 unit=rpm
